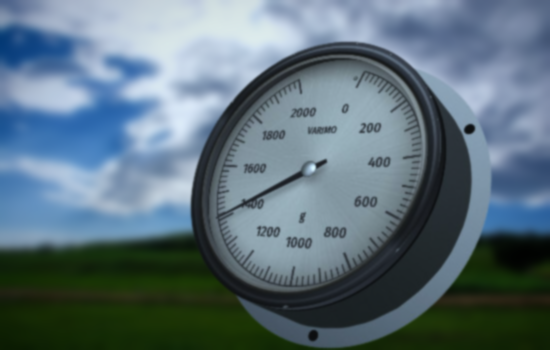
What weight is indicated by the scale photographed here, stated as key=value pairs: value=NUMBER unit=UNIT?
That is value=1400 unit=g
